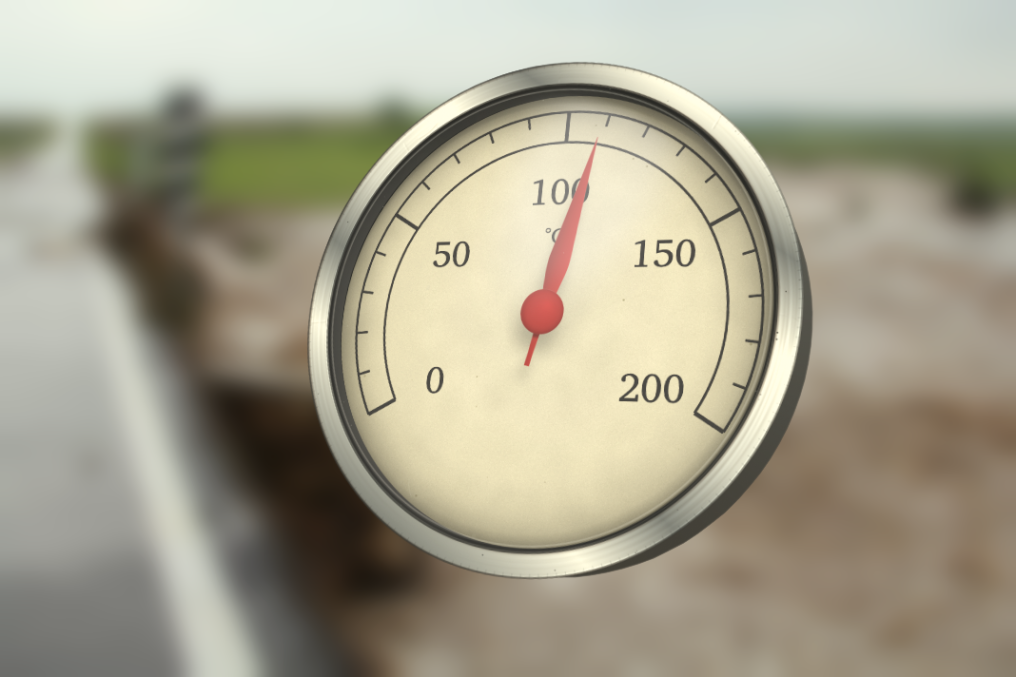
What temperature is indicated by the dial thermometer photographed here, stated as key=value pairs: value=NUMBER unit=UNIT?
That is value=110 unit=°C
